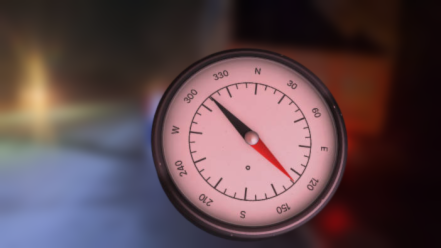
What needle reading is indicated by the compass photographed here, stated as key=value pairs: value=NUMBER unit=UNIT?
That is value=130 unit=°
